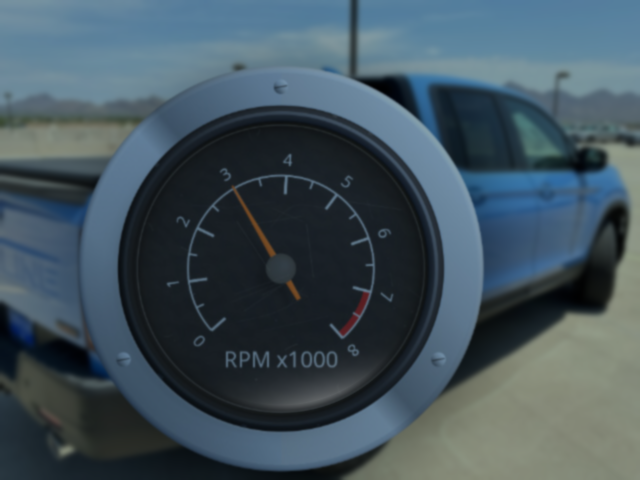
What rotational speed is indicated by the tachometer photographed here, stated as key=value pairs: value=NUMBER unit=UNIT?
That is value=3000 unit=rpm
